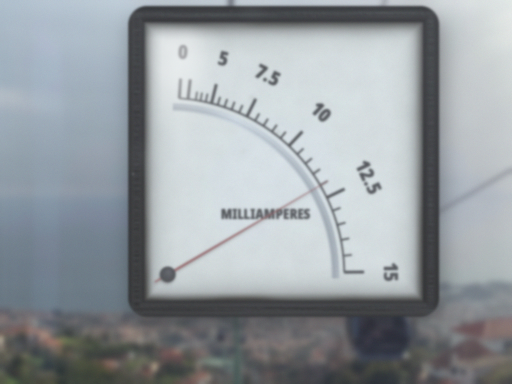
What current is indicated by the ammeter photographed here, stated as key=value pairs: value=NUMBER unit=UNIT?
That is value=12 unit=mA
